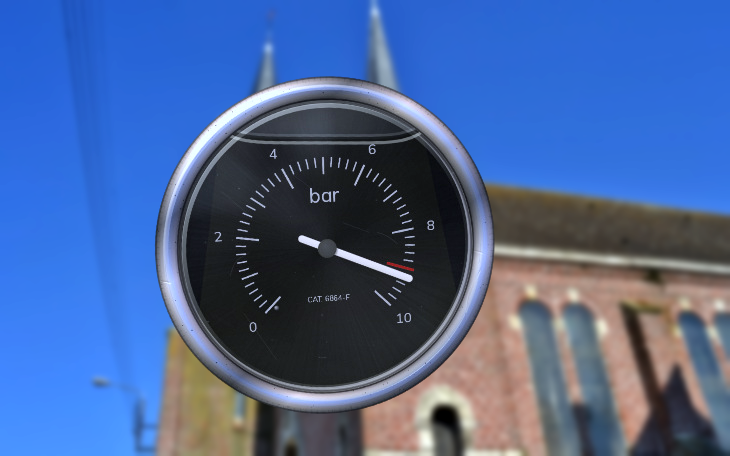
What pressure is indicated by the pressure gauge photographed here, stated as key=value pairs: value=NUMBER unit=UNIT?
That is value=9.2 unit=bar
